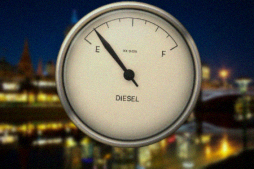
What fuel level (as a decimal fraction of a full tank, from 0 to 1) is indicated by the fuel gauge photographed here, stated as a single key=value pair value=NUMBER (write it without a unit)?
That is value=0.125
